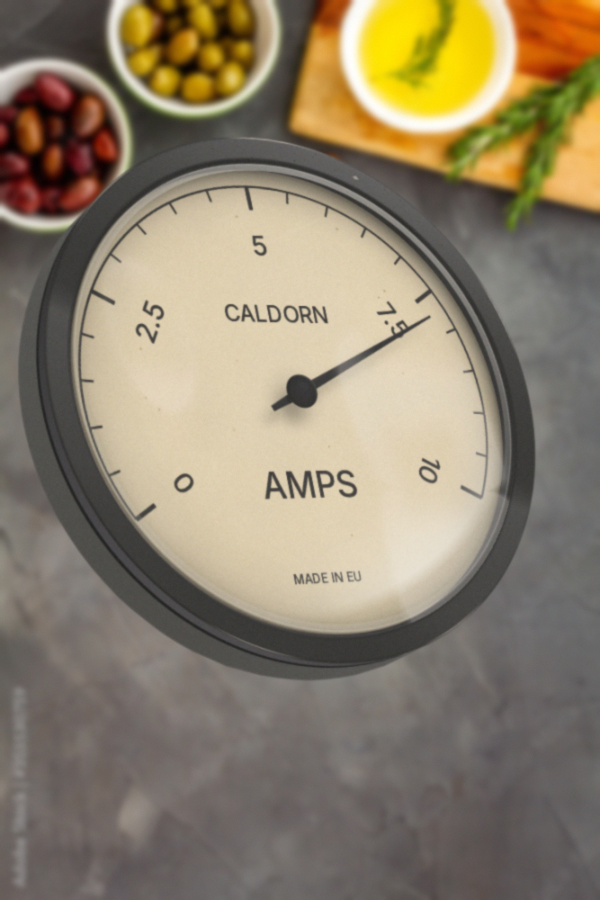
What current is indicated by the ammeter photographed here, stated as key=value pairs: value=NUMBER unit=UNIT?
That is value=7.75 unit=A
